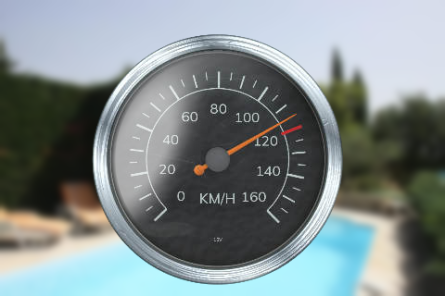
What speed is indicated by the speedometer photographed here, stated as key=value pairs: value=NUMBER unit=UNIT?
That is value=115 unit=km/h
